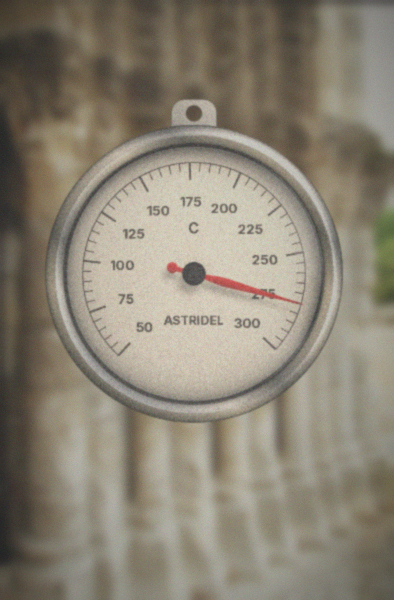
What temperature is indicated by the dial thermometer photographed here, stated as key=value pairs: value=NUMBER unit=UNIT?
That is value=275 unit=°C
